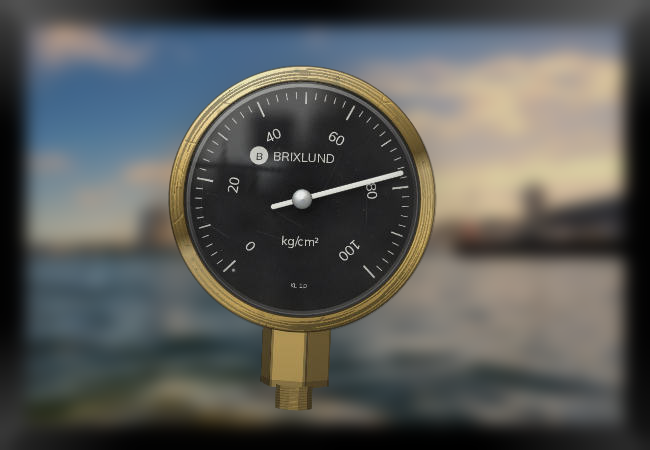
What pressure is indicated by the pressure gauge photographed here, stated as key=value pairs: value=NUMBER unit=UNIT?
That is value=77 unit=kg/cm²
